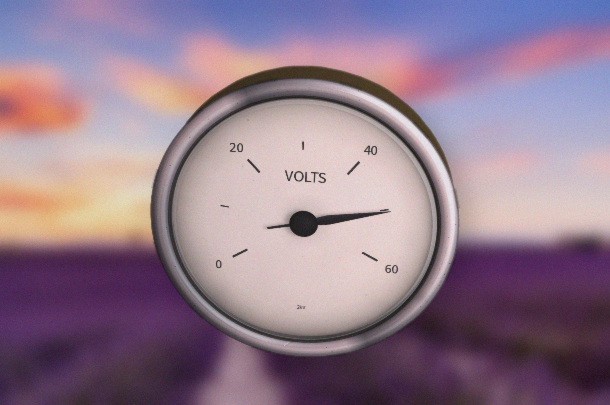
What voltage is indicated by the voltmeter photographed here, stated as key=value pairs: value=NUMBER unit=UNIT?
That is value=50 unit=V
